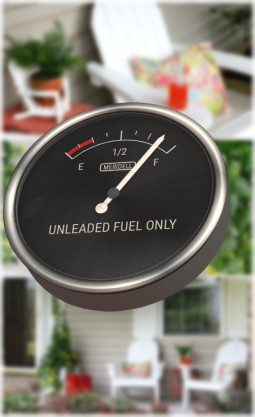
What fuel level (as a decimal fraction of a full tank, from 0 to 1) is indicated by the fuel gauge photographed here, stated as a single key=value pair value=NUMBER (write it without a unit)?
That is value=0.875
